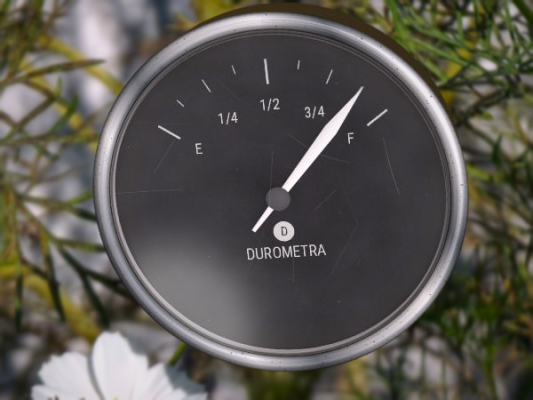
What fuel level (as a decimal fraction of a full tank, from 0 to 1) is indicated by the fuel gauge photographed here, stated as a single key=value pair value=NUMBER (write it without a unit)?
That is value=0.875
